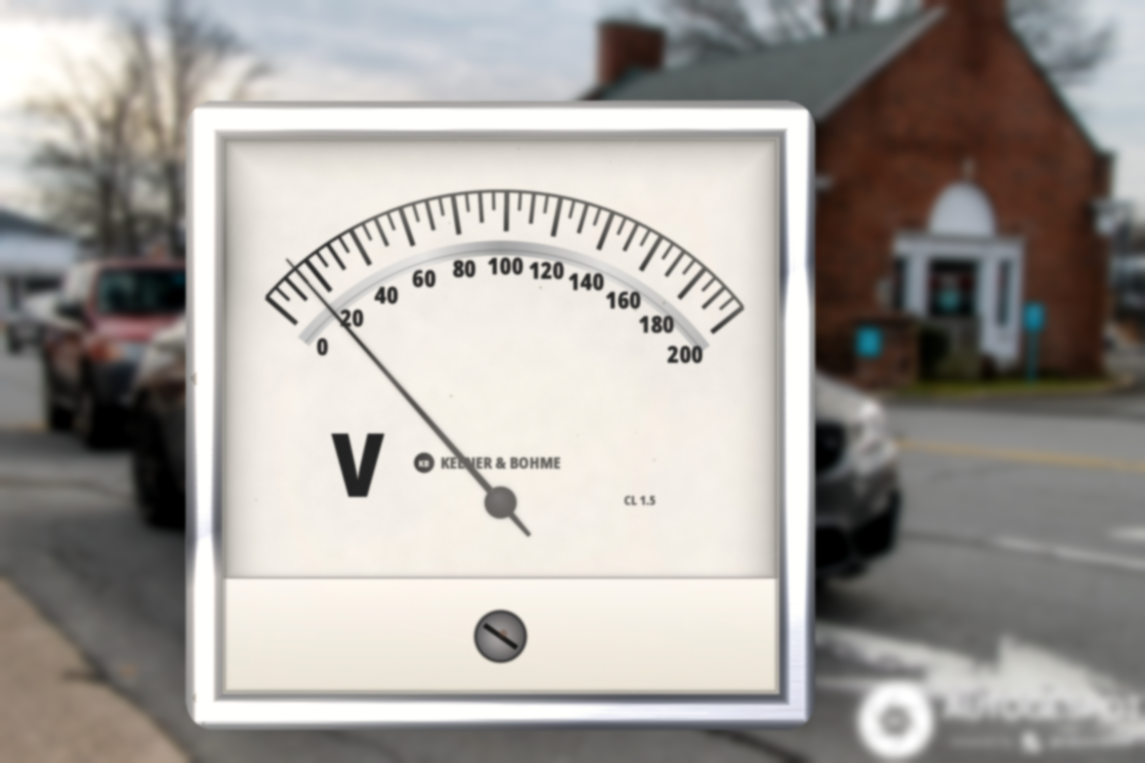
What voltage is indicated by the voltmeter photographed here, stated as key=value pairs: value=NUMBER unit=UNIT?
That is value=15 unit=V
